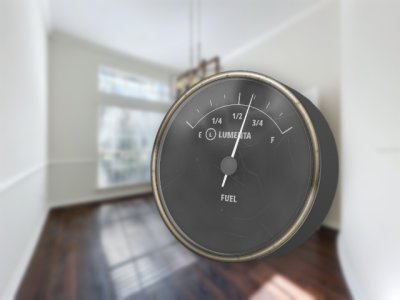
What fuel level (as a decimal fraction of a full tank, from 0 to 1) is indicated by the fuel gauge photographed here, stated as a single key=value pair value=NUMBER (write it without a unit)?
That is value=0.625
